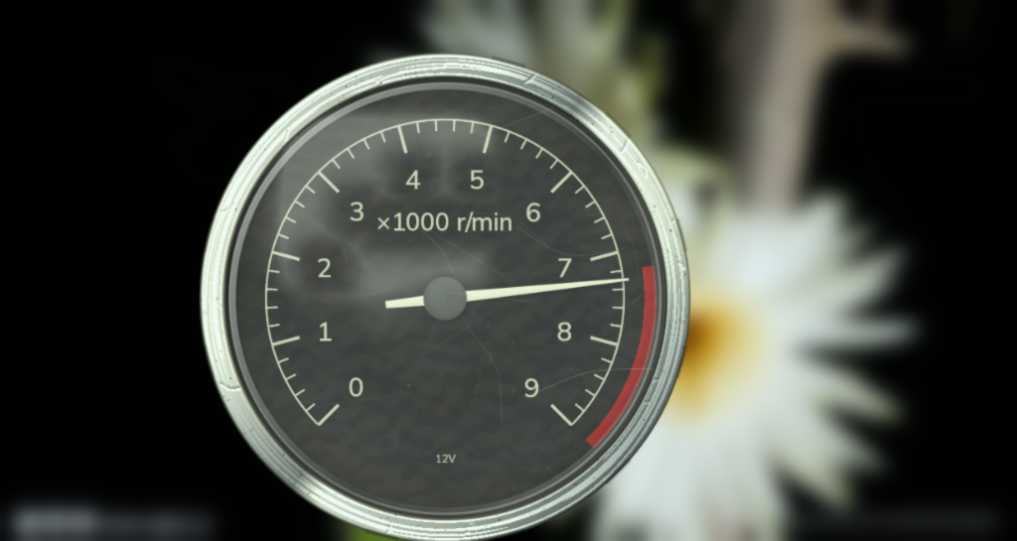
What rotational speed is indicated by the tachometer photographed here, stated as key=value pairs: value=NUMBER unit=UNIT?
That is value=7300 unit=rpm
